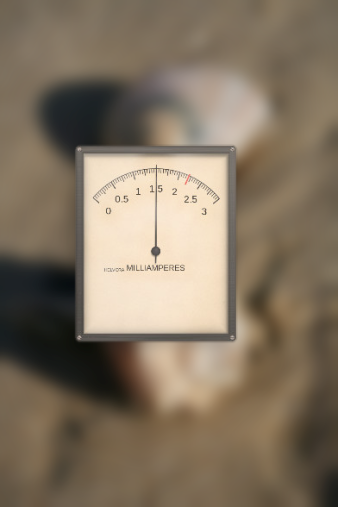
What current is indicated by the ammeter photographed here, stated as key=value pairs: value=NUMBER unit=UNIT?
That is value=1.5 unit=mA
